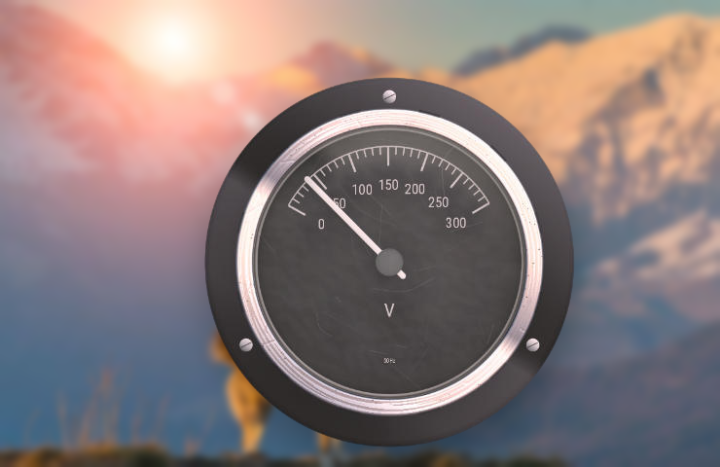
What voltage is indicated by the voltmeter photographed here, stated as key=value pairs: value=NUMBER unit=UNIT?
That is value=40 unit=V
